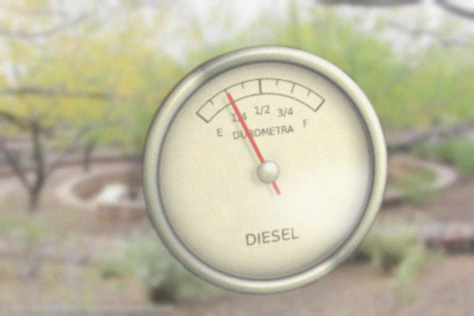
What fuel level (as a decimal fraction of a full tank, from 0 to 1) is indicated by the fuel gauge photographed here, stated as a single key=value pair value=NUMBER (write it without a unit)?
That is value=0.25
